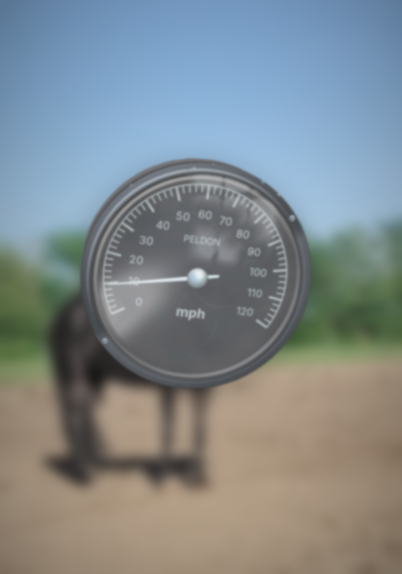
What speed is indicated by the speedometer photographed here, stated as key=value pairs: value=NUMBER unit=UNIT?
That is value=10 unit=mph
